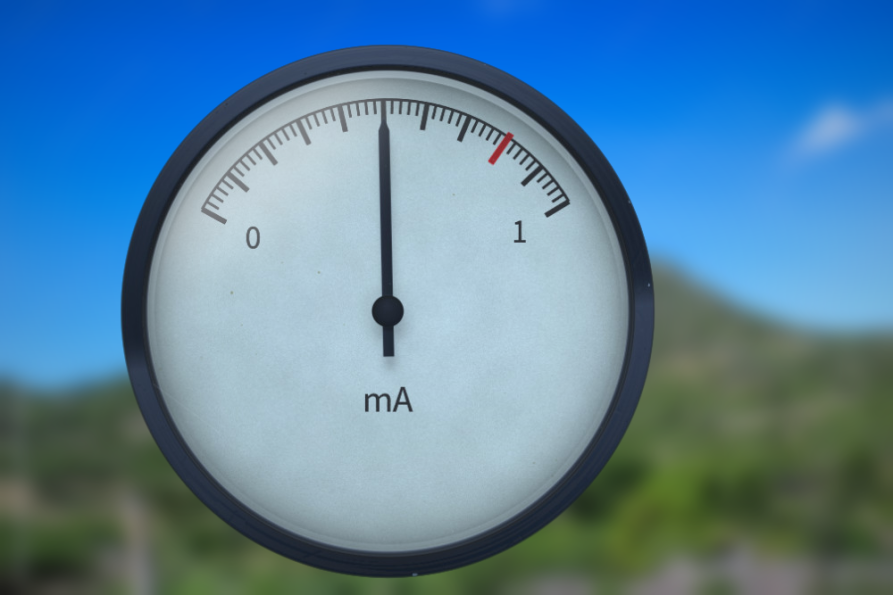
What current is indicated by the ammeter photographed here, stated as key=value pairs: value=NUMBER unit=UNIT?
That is value=0.5 unit=mA
